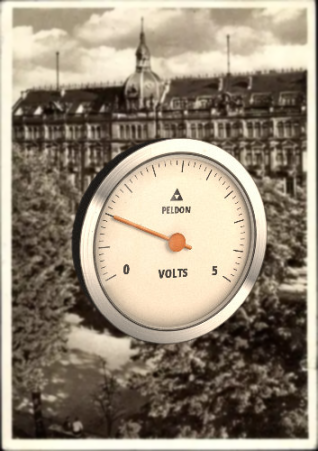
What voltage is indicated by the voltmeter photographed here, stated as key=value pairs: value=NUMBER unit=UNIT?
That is value=1 unit=V
